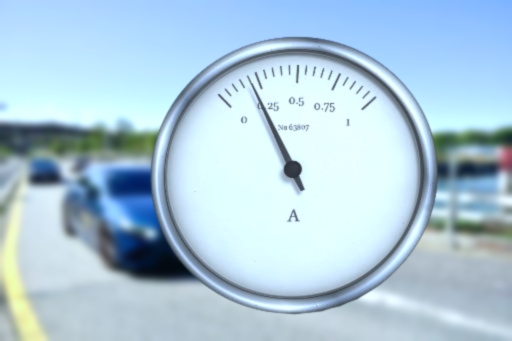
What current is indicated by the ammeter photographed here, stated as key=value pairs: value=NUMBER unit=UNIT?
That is value=0.2 unit=A
